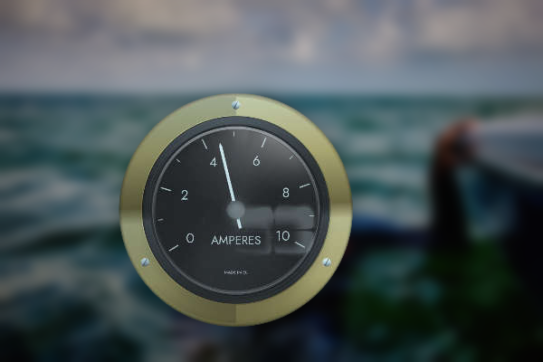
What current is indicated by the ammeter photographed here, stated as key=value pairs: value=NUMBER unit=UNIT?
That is value=4.5 unit=A
